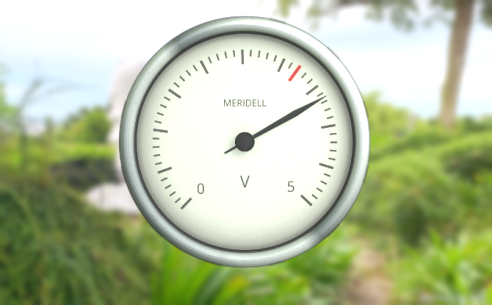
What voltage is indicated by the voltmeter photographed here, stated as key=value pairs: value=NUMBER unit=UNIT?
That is value=3.65 unit=V
